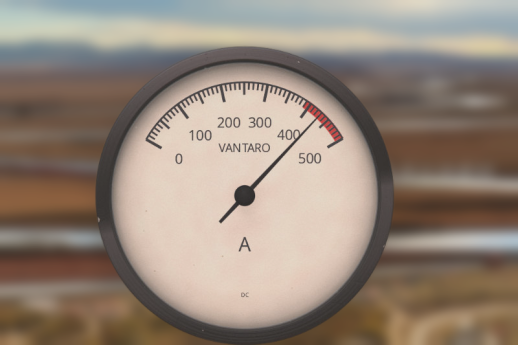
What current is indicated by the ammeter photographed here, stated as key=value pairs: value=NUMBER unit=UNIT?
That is value=430 unit=A
